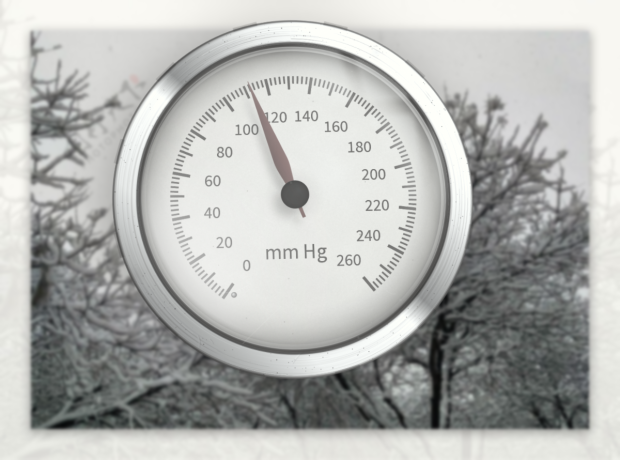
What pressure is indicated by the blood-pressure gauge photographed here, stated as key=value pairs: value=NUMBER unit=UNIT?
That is value=112 unit=mmHg
